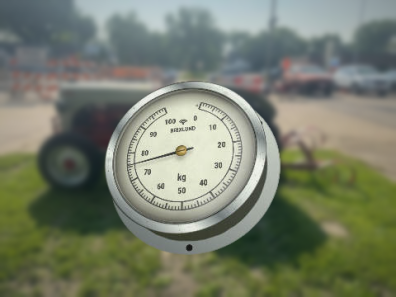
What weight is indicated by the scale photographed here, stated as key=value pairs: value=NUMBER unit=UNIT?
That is value=75 unit=kg
